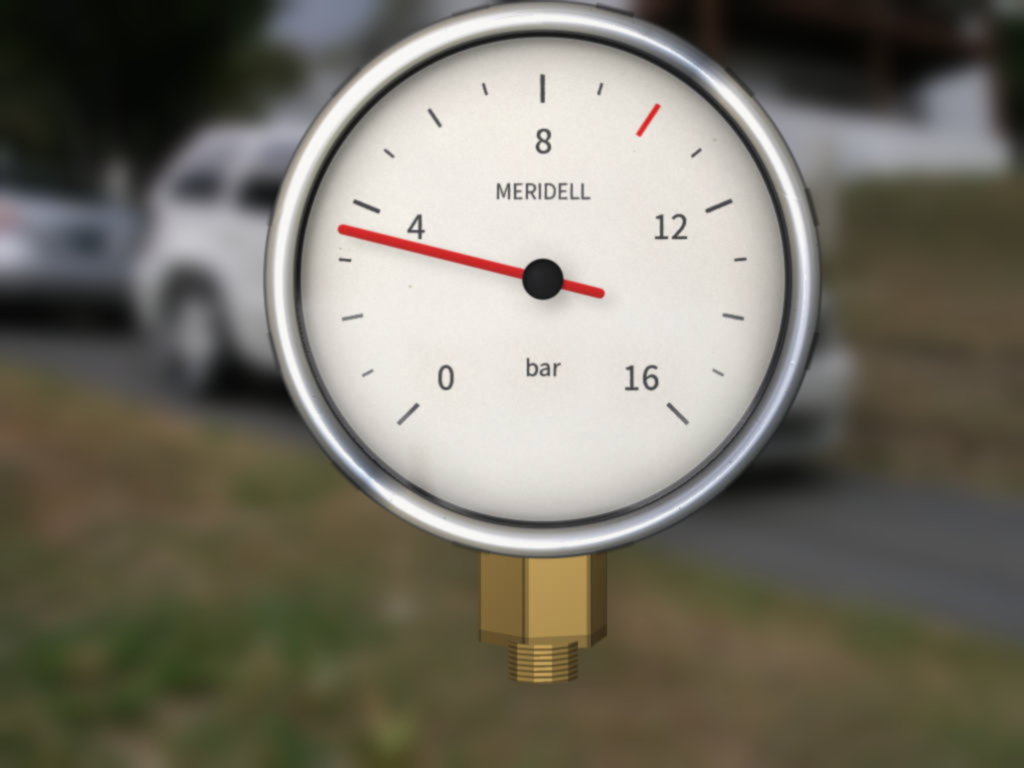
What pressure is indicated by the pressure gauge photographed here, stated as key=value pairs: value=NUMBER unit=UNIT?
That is value=3.5 unit=bar
